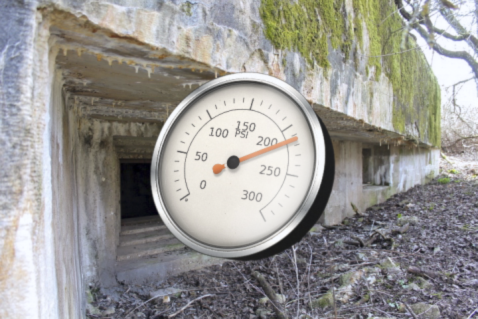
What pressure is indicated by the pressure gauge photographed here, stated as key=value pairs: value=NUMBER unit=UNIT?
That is value=215 unit=psi
